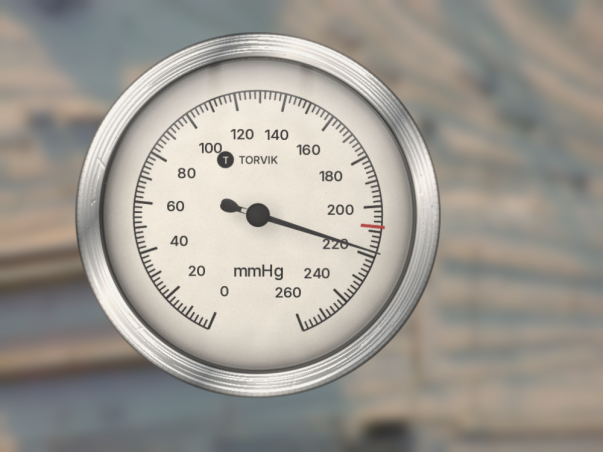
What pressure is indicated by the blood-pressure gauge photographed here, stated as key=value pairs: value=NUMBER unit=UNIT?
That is value=218 unit=mmHg
